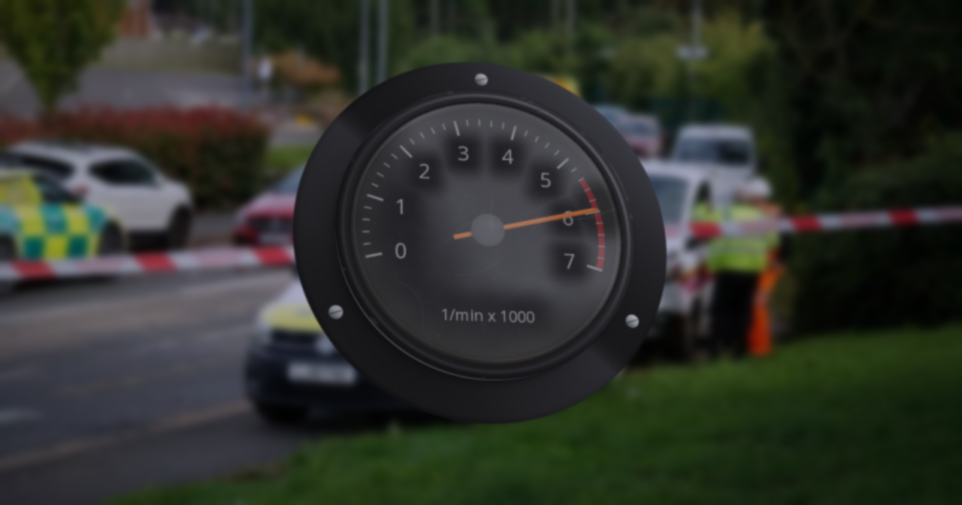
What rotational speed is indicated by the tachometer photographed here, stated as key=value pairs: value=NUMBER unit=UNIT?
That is value=6000 unit=rpm
